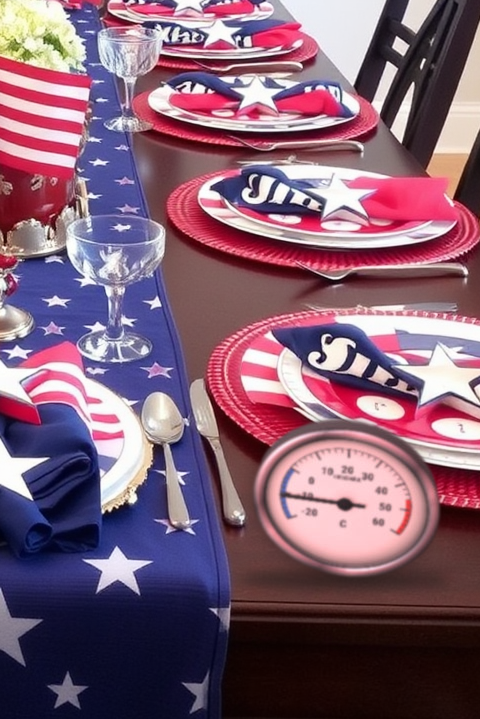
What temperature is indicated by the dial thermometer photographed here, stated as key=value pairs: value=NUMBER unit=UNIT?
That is value=-10 unit=°C
